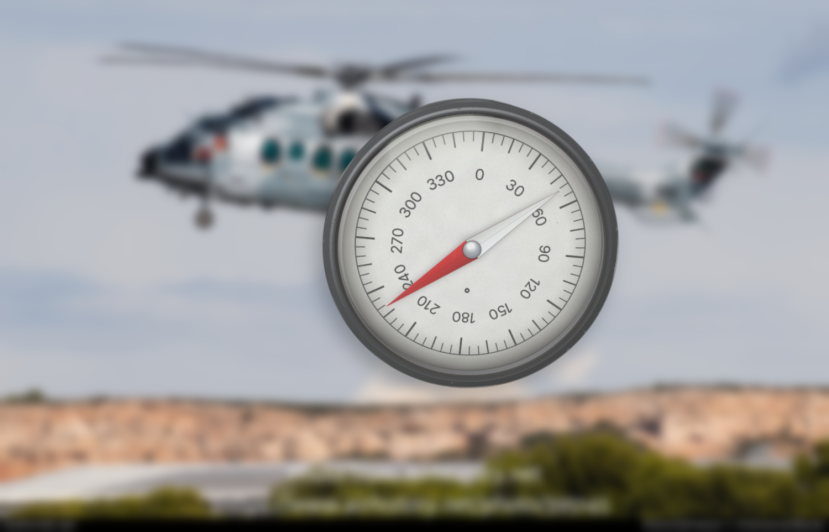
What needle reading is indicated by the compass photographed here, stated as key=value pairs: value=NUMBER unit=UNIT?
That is value=230 unit=°
